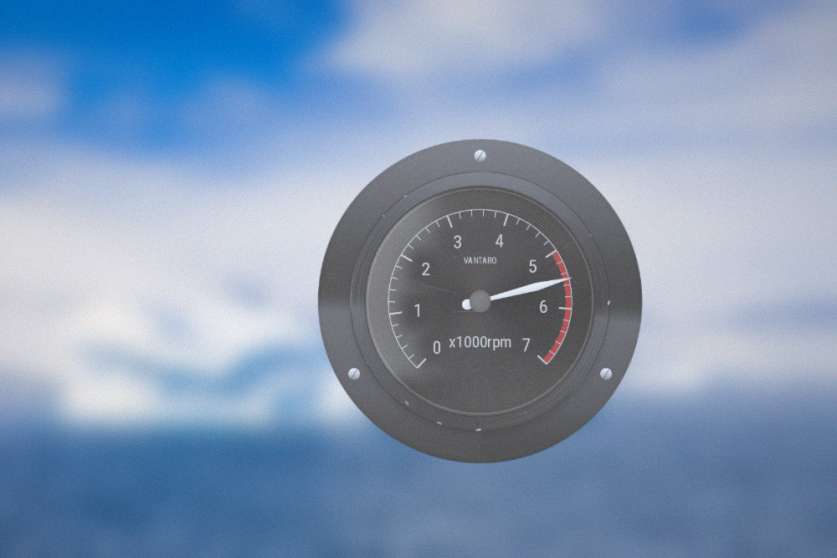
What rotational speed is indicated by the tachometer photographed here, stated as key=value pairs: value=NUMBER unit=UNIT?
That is value=5500 unit=rpm
